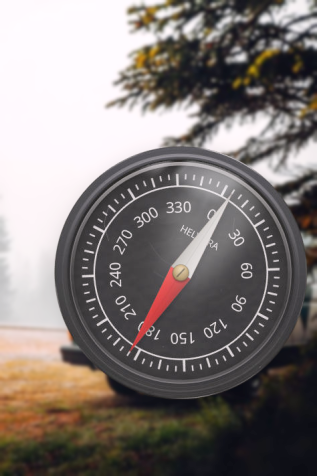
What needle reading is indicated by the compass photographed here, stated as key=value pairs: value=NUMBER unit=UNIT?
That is value=185 unit=°
